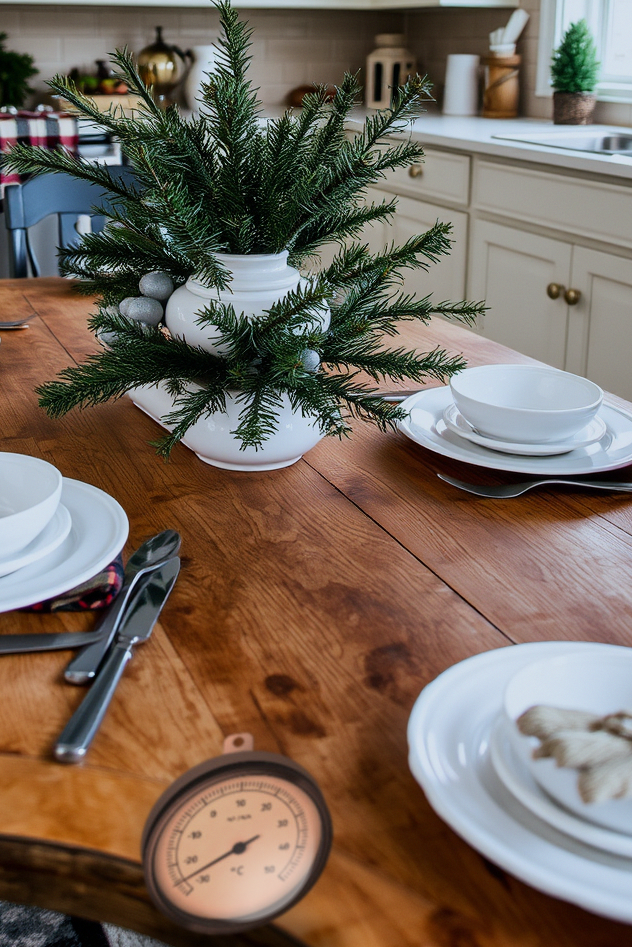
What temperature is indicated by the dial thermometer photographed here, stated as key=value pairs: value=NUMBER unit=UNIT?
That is value=-25 unit=°C
